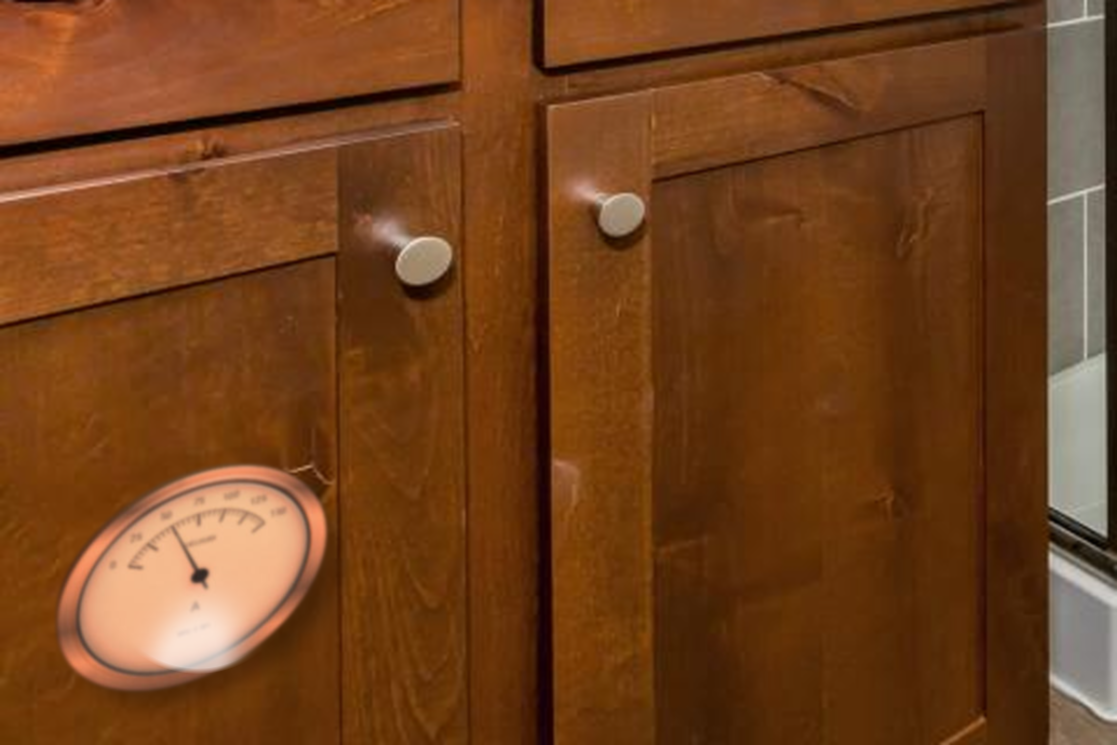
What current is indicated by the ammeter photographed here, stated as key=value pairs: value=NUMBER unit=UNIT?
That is value=50 unit=A
